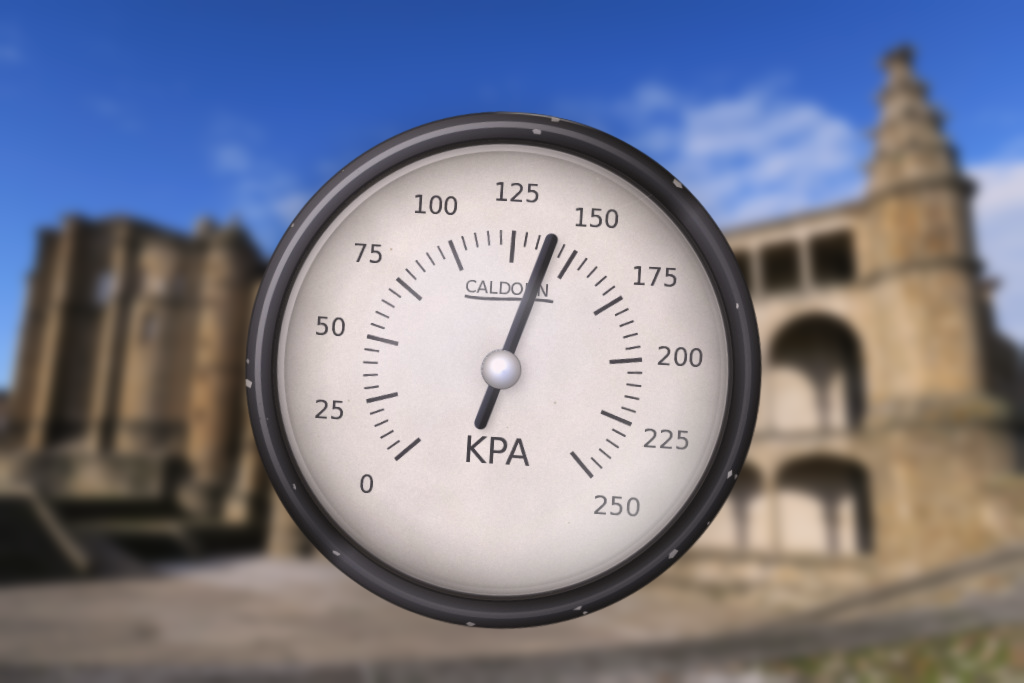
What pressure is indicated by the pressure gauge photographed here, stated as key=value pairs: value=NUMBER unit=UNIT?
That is value=140 unit=kPa
